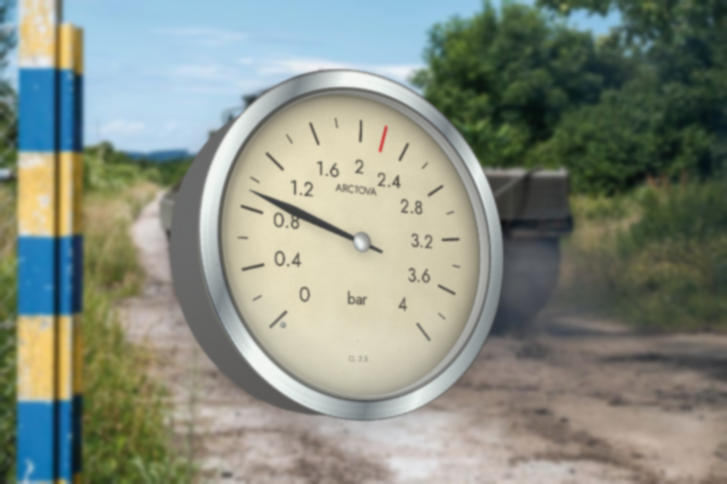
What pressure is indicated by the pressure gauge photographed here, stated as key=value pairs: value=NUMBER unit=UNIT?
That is value=0.9 unit=bar
